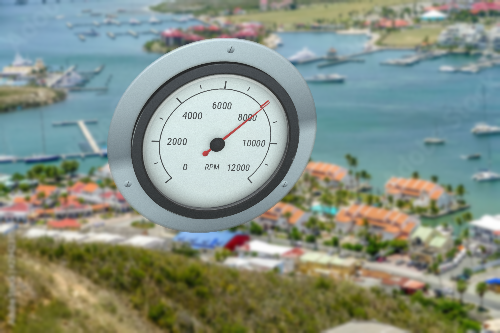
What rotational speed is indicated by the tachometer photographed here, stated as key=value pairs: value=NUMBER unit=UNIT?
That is value=8000 unit=rpm
